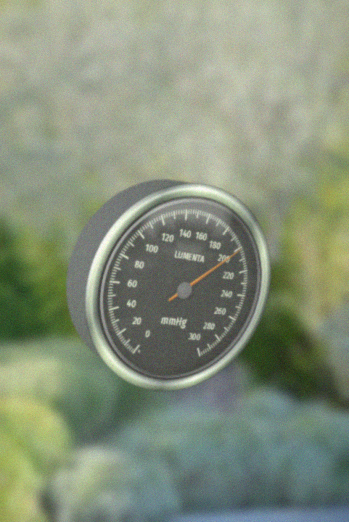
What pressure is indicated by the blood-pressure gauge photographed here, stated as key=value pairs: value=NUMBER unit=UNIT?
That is value=200 unit=mmHg
